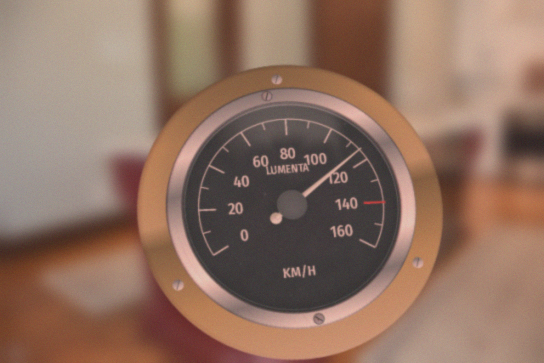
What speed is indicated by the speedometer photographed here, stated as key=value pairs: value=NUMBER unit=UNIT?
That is value=115 unit=km/h
